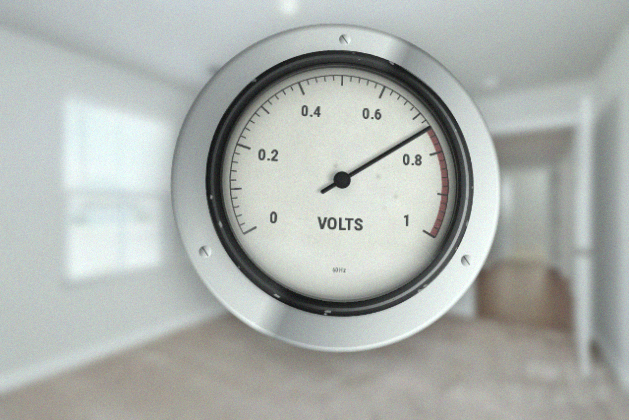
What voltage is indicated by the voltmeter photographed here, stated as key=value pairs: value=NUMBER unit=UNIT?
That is value=0.74 unit=V
